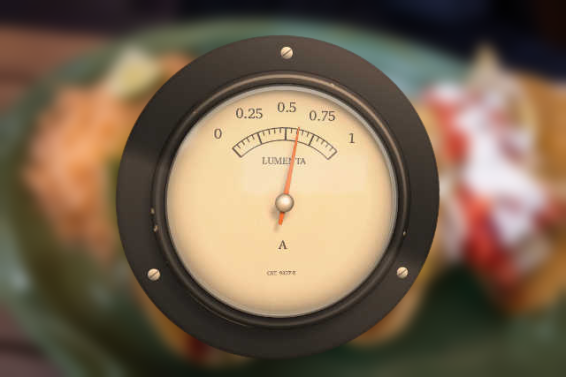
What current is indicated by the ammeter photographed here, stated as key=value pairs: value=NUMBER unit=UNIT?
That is value=0.6 unit=A
